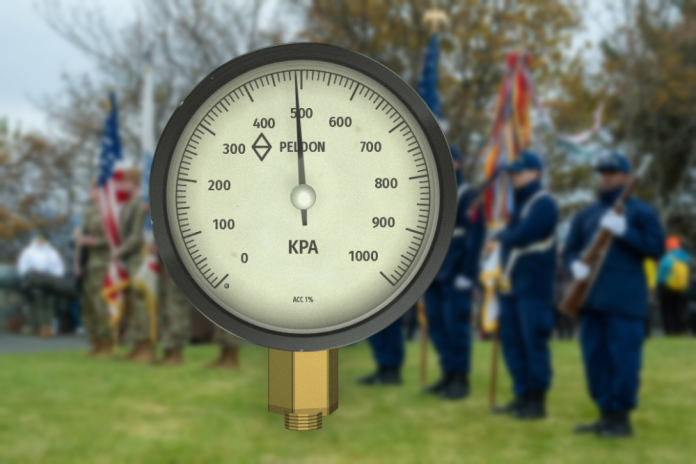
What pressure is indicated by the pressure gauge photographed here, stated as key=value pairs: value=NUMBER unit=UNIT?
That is value=490 unit=kPa
